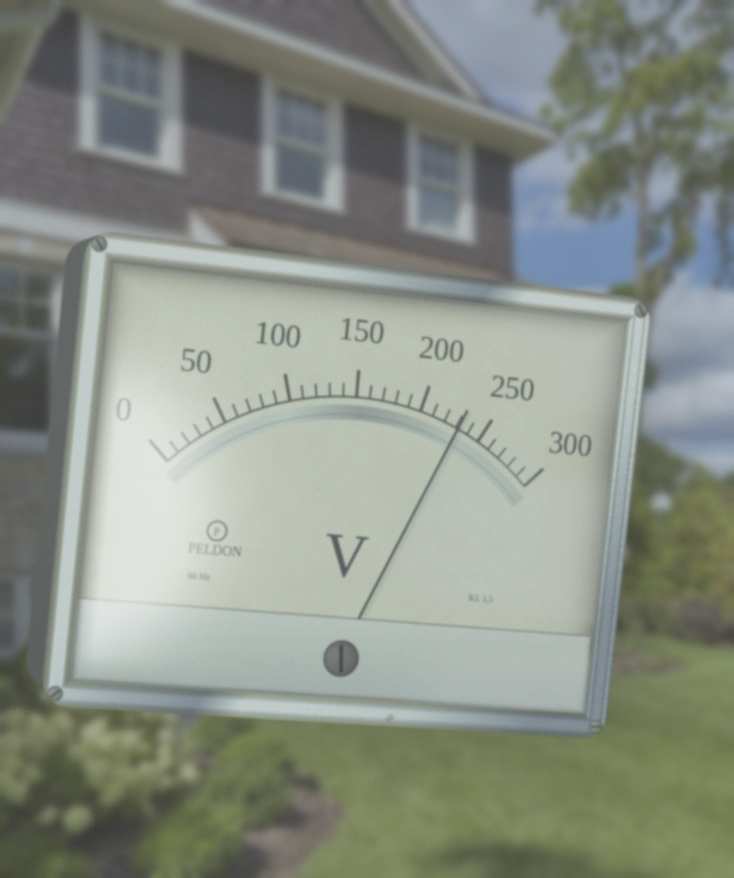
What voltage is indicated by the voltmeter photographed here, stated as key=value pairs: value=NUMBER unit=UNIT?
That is value=230 unit=V
